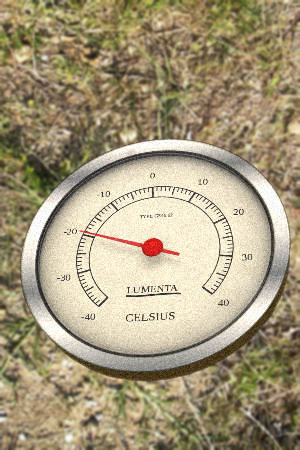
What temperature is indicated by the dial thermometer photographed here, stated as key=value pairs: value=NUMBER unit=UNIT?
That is value=-20 unit=°C
